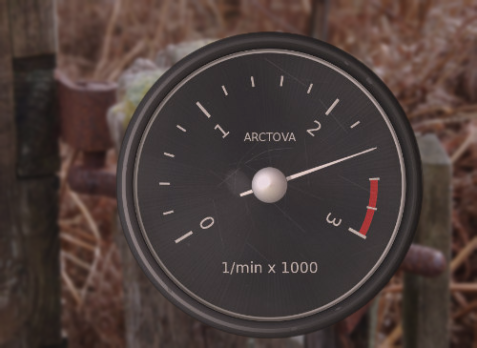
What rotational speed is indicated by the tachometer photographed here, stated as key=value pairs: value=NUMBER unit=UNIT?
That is value=2400 unit=rpm
